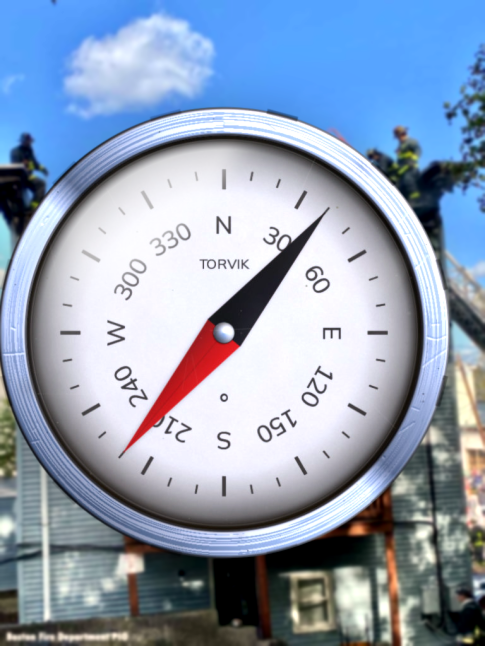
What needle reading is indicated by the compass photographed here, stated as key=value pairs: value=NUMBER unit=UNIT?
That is value=220 unit=°
